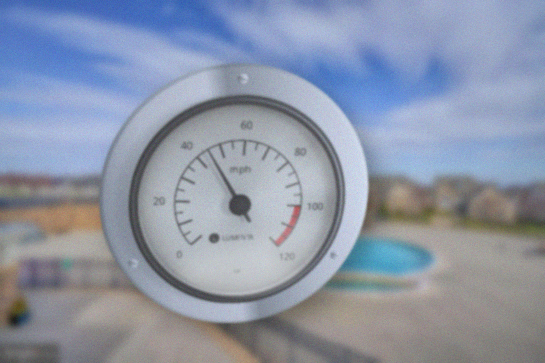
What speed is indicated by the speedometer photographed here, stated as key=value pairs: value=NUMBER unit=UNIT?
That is value=45 unit=mph
